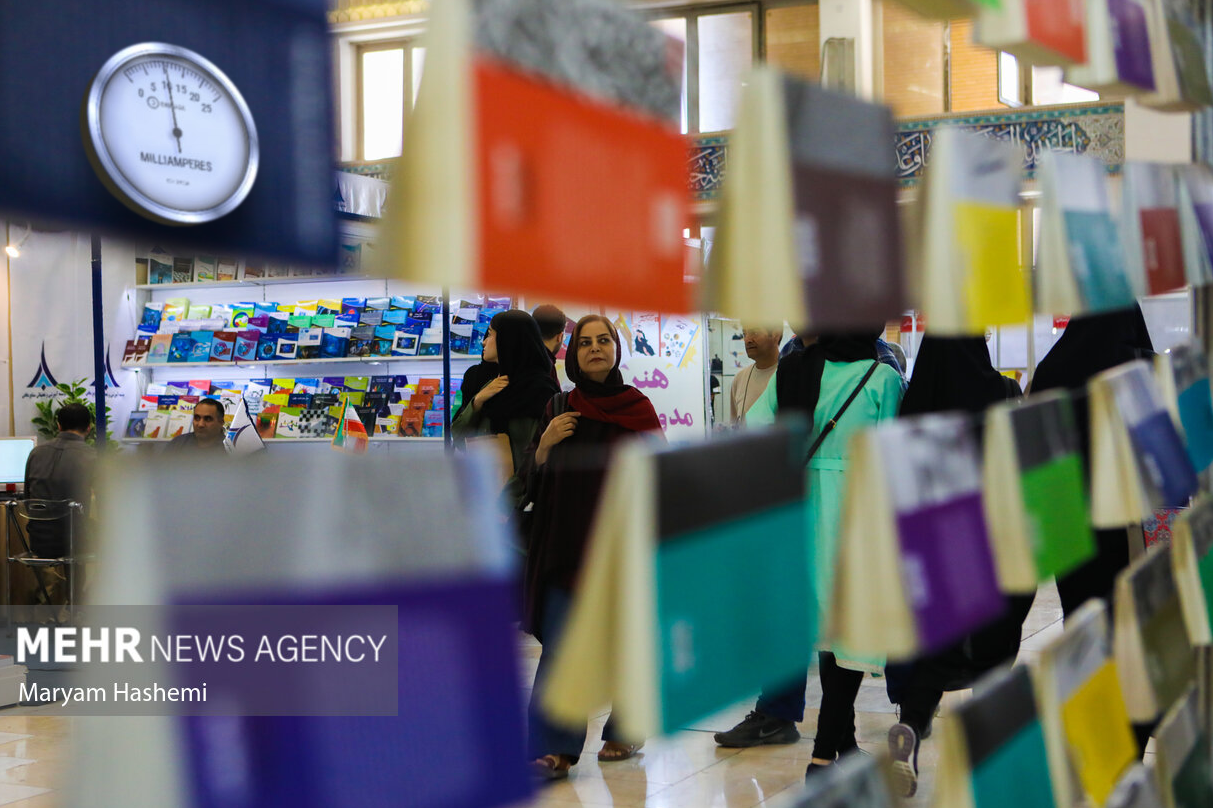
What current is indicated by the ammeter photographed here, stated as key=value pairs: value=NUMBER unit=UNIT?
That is value=10 unit=mA
